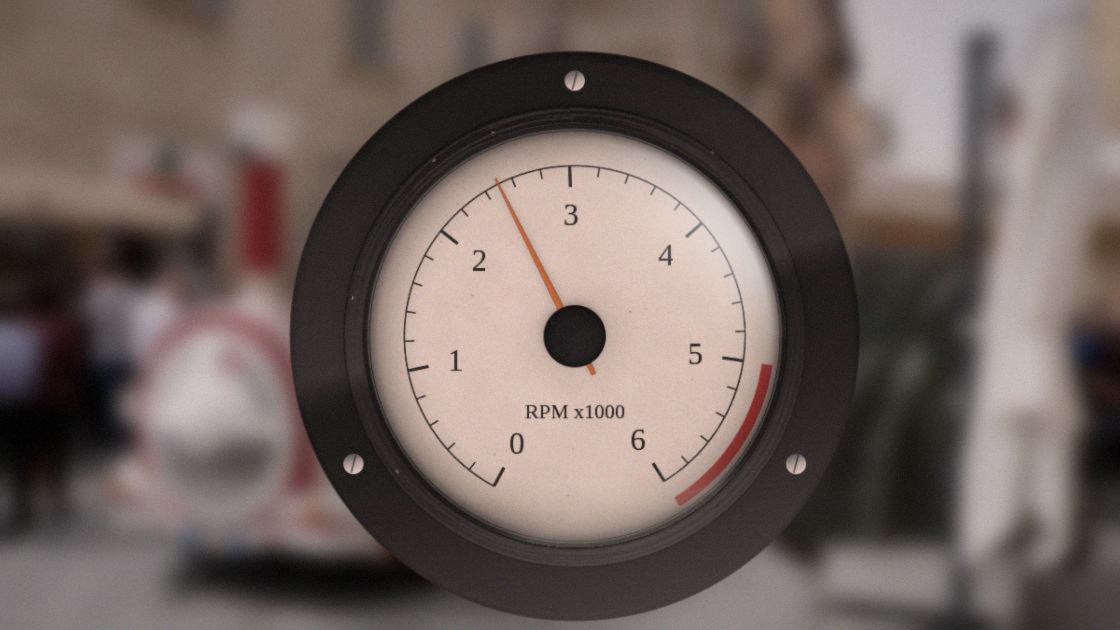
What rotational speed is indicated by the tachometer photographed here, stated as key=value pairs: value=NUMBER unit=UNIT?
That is value=2500 unit=rpm
